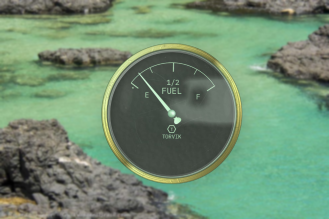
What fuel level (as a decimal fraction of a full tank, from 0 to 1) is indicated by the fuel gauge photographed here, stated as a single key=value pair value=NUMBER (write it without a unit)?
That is value=0.125
